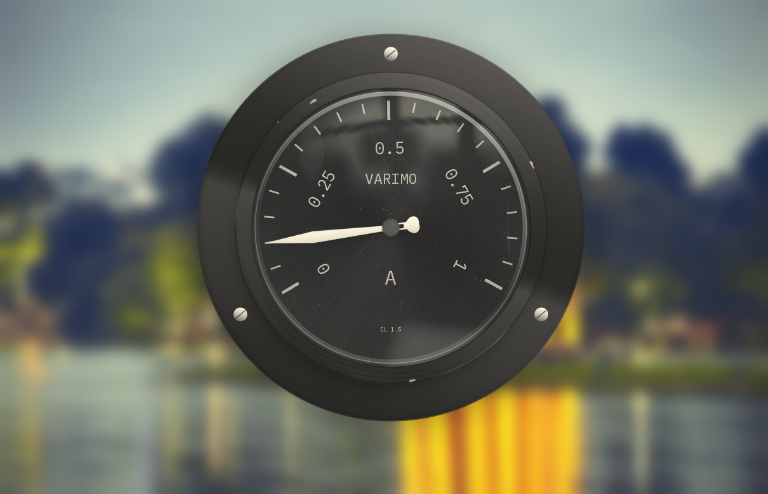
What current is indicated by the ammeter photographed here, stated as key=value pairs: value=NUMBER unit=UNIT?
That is value=0.1 unit=A
